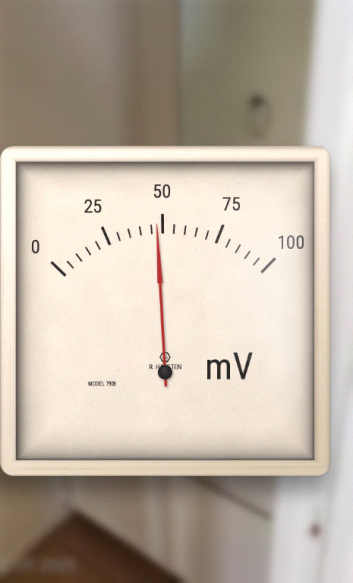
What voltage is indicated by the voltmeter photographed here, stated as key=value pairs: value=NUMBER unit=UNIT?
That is value=47.5 unit=mV
